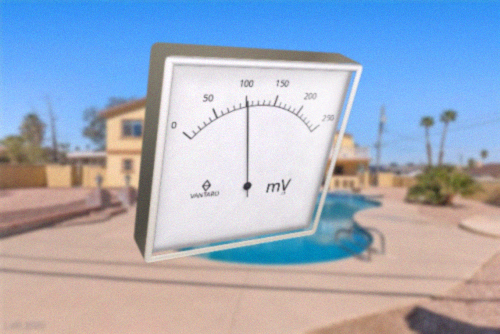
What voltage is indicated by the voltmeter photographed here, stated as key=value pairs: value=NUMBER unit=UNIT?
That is value=100 unit=mV
